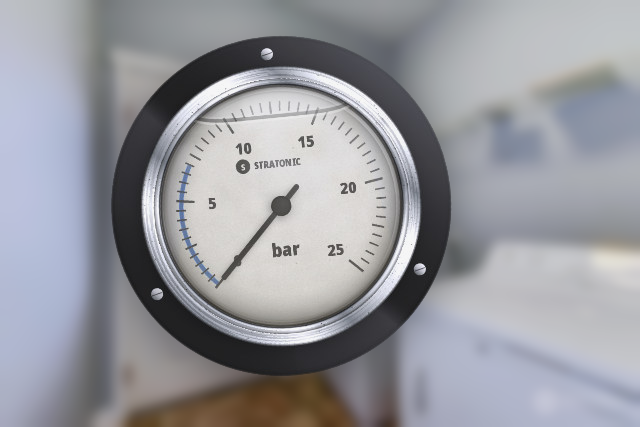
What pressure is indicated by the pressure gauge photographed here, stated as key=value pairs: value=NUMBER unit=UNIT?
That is value=0 unit=bar
